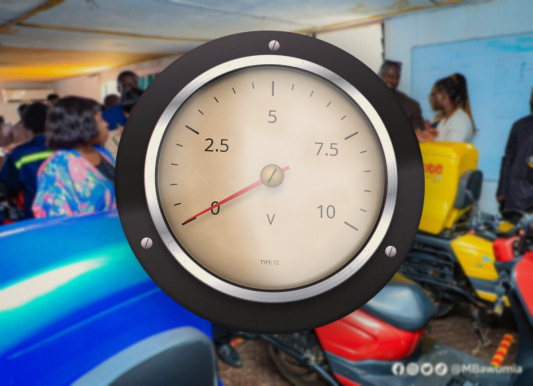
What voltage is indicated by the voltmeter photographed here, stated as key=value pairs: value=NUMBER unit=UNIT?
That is value=0 unit=V
